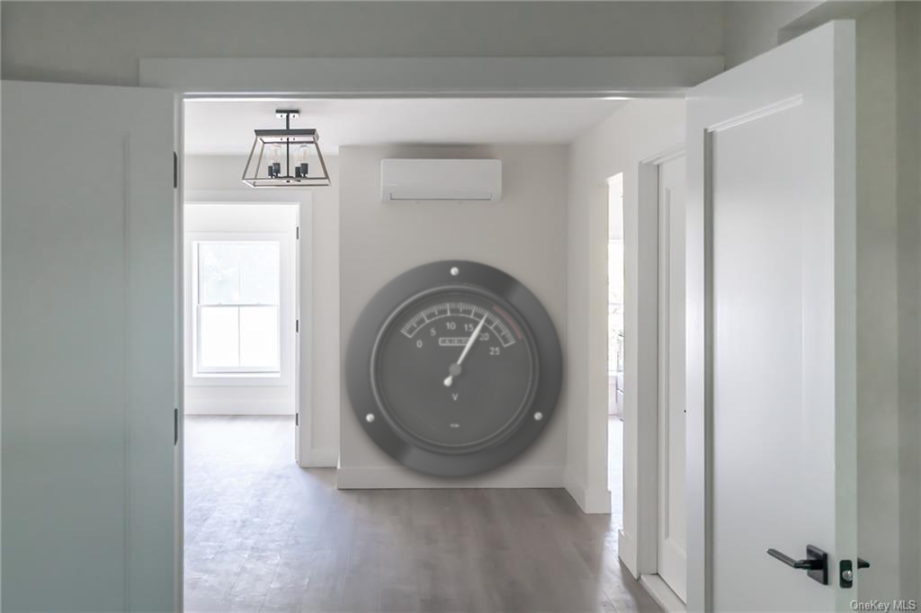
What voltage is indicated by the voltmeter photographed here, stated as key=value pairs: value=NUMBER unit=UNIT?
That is value=17.5 unit=V
